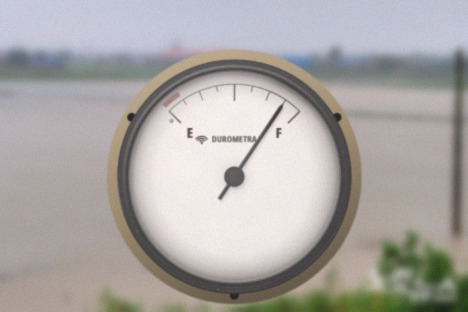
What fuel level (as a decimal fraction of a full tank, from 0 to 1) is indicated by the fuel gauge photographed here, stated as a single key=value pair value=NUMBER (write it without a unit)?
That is value=0.875
